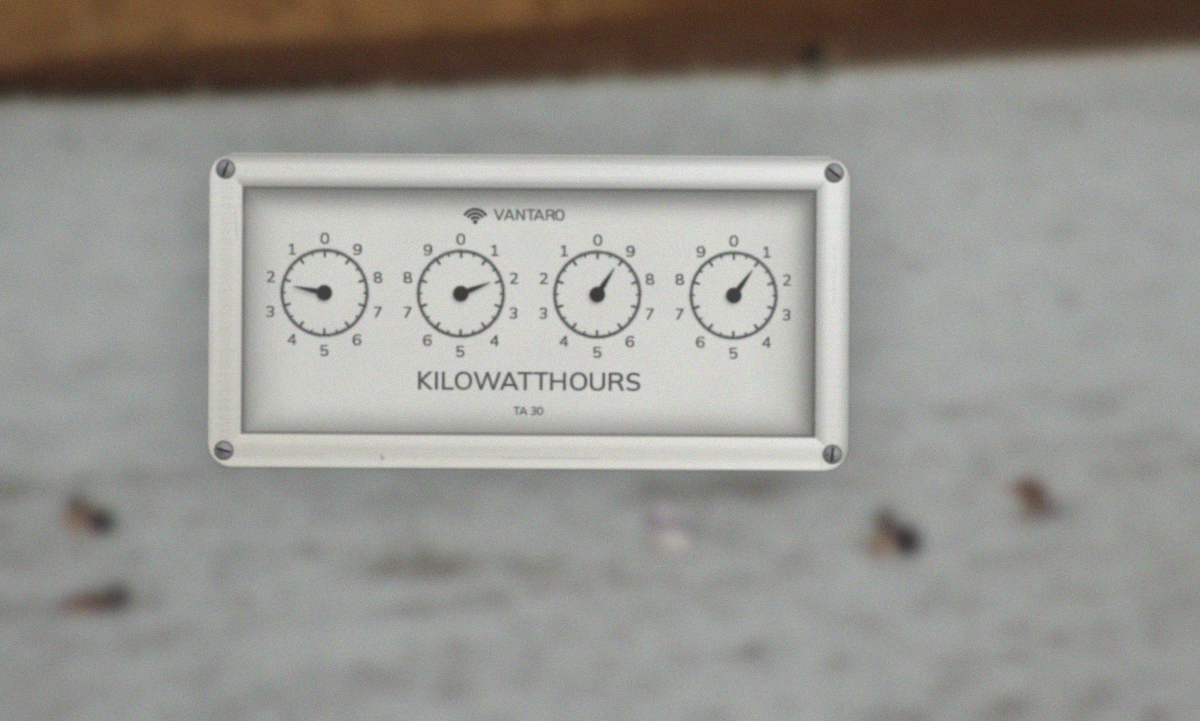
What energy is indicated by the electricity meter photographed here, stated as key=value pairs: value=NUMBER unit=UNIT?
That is value=2191 unit=kWh
